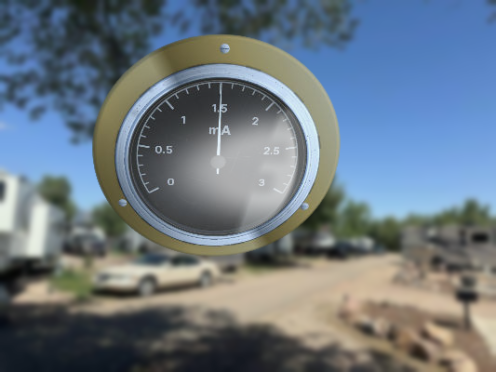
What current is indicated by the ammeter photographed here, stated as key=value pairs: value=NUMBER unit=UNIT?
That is value=1.5 unit=mA
